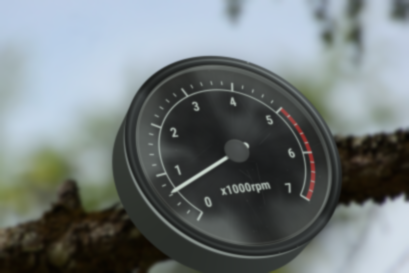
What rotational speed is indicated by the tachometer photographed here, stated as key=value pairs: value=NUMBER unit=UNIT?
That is value=600 unit=rpm
